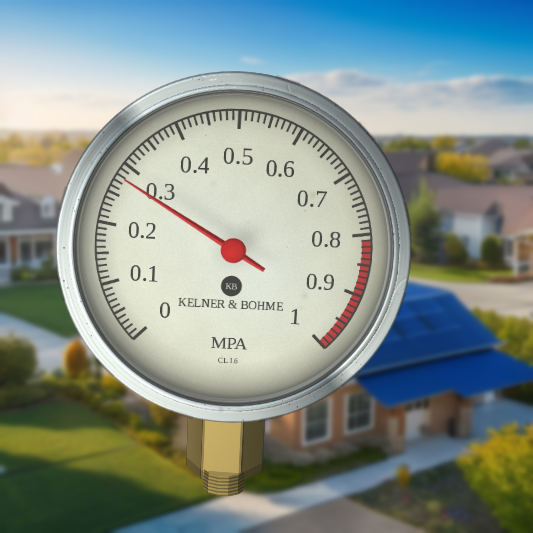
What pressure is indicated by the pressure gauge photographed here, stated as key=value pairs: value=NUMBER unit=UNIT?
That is value=0.28 unit=MPa
